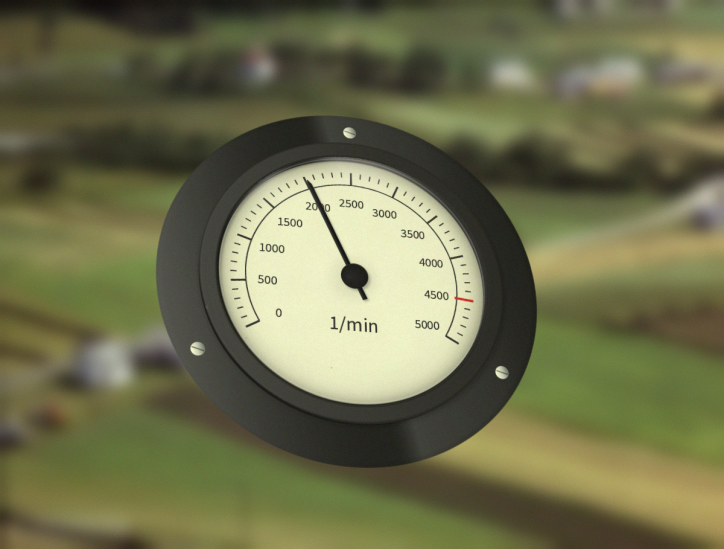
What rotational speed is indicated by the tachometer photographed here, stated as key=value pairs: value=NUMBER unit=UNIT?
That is value=2000 unit=rpm
